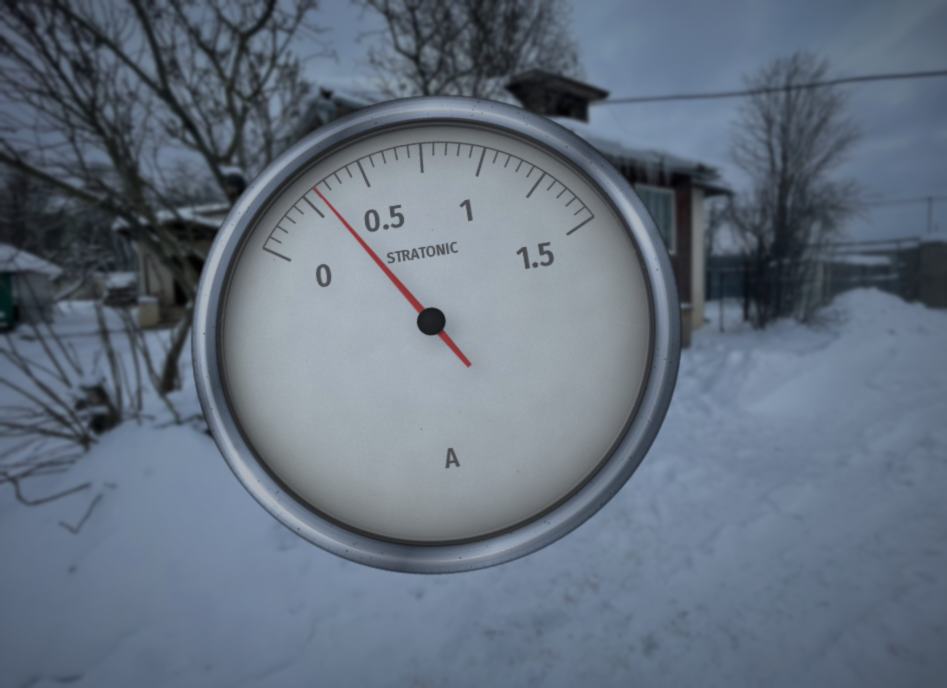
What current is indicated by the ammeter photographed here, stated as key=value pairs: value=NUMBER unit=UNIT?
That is value=0.3 unit=A
